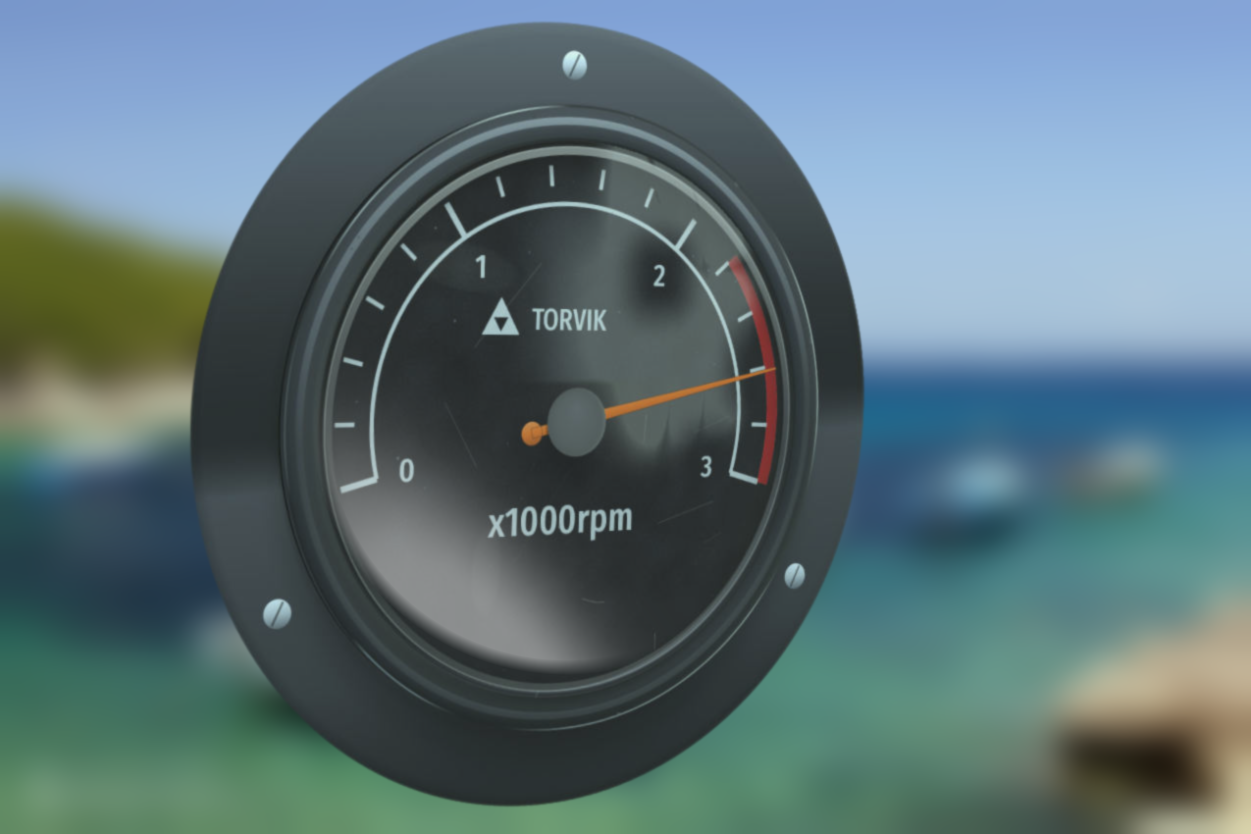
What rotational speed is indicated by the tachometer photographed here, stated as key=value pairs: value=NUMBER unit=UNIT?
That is value=2600 unit=rpm
